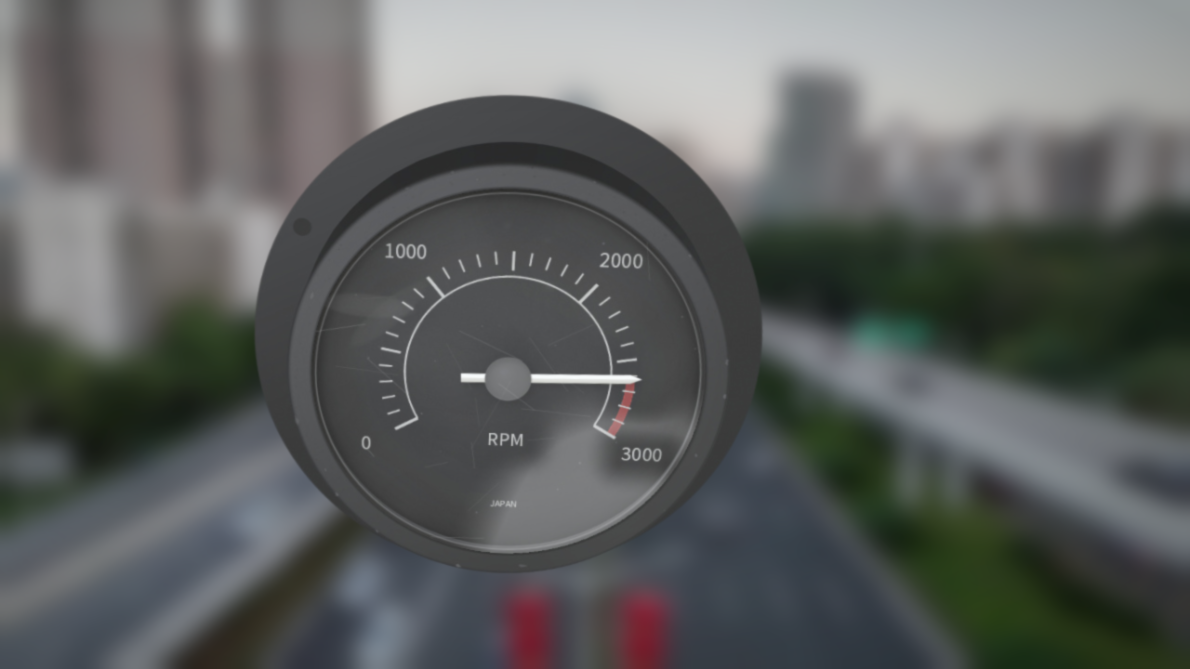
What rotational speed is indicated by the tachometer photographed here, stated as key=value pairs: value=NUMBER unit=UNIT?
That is value=2600 unit=rpm
